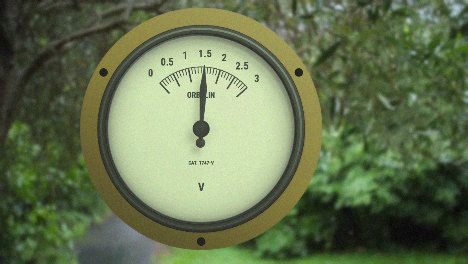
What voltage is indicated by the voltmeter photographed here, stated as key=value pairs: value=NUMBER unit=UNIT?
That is value=1.5 unit=V
